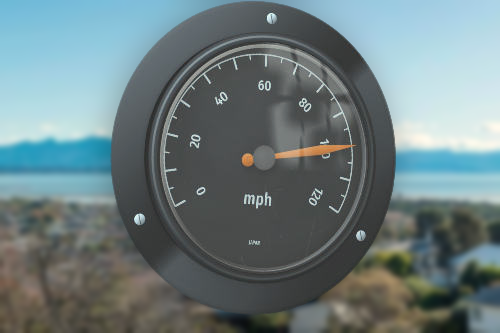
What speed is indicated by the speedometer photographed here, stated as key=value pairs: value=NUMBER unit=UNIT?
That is value=100 unit=mph
